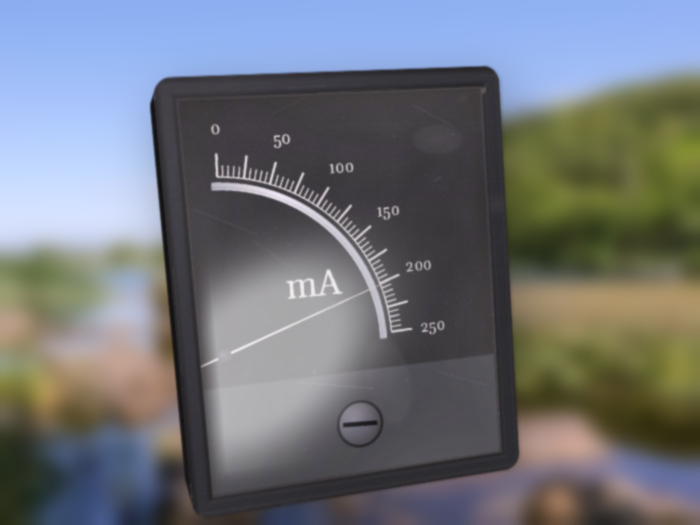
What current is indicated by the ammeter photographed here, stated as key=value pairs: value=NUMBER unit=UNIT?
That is value=200 unit=mA
